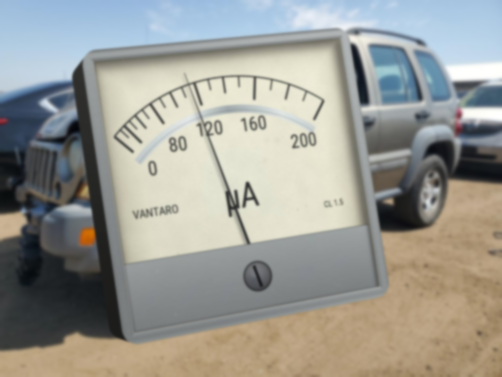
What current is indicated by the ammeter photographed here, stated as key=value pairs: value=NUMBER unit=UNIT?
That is value=115 unit=µA
